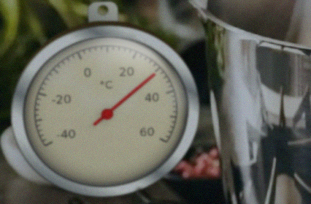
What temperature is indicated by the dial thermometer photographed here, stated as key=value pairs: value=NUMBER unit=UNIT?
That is value=30 unit=°C
